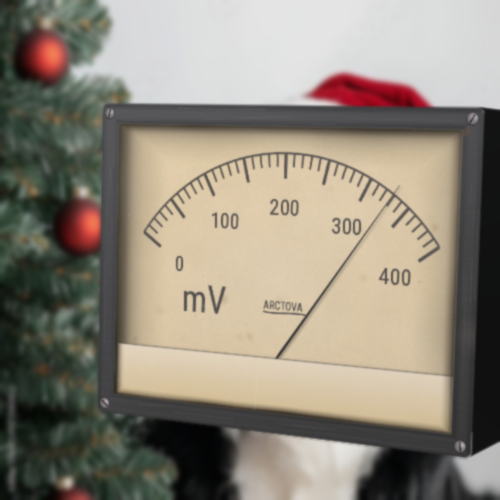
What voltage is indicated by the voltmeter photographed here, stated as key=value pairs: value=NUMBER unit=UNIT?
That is value=330 unit=mV
